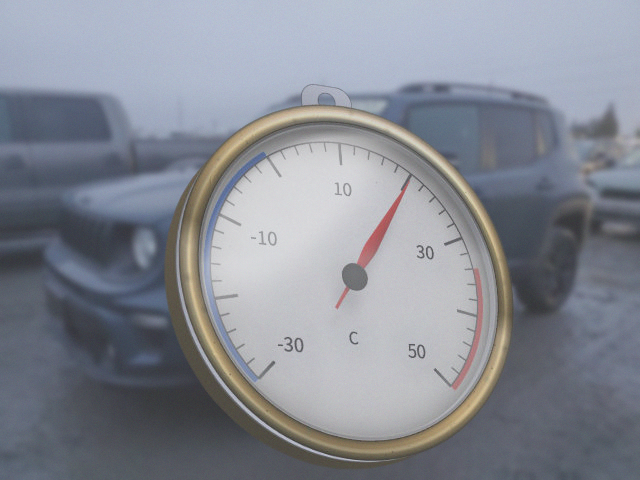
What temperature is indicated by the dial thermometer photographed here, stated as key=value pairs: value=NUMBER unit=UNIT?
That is value=20 unit=°C
